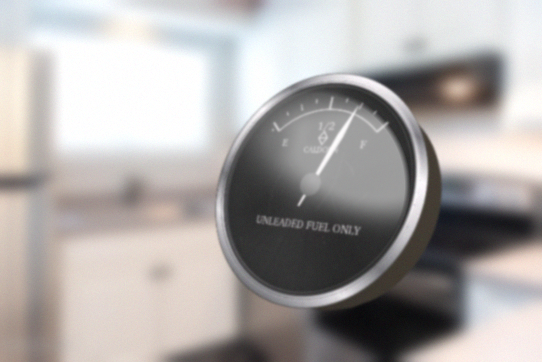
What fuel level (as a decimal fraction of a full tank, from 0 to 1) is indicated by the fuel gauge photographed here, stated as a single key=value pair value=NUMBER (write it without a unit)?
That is value=0.75
